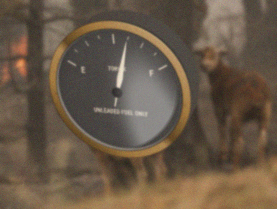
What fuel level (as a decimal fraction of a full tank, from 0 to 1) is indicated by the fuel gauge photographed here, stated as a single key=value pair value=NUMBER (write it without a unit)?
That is value=0.625
